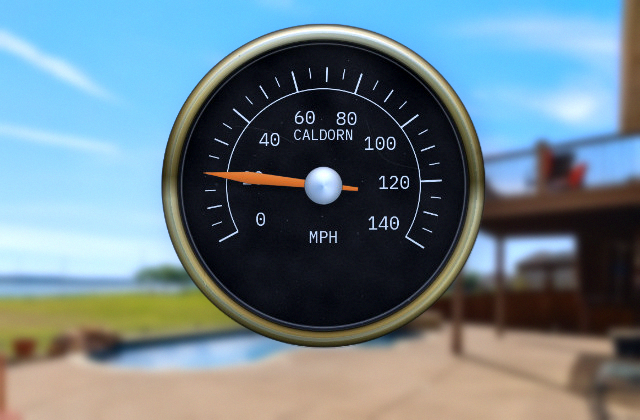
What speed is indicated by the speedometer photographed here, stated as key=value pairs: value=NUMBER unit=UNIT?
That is value=20 unit=mph
